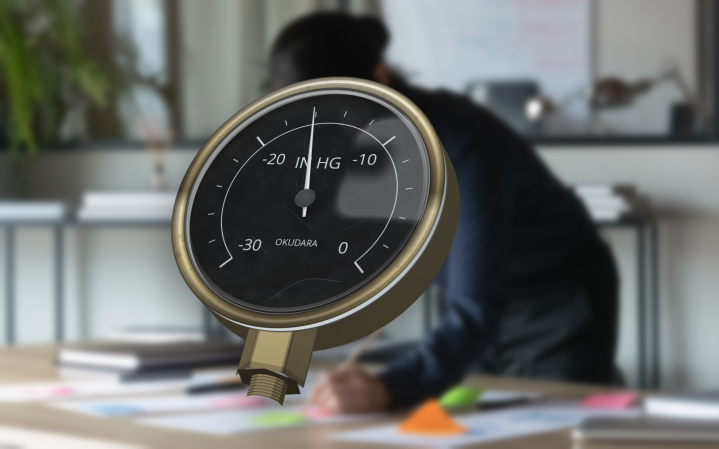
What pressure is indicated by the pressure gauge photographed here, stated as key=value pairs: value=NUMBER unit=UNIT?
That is value=-16 unit=inHg
